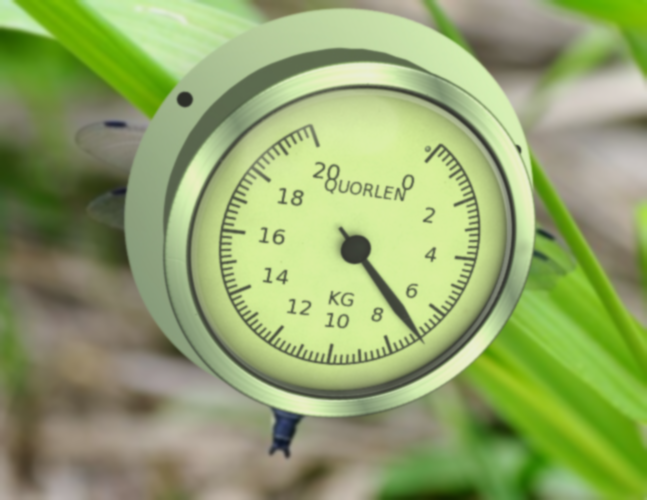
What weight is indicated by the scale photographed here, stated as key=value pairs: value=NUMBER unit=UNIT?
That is value=7 unit=kg
